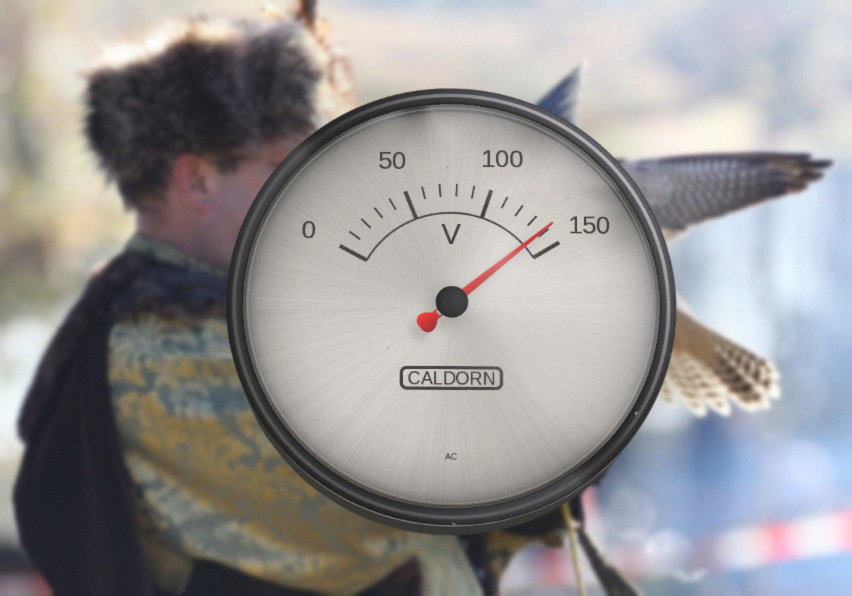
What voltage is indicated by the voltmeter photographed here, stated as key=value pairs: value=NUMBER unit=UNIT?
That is value=140 unit=V
